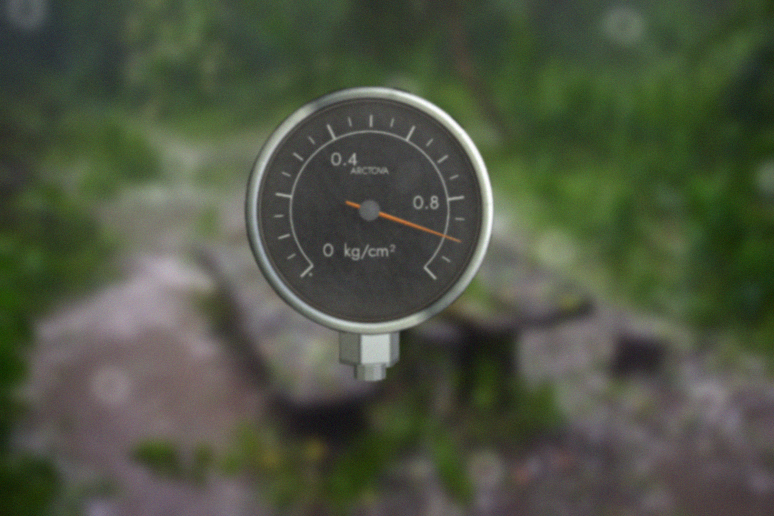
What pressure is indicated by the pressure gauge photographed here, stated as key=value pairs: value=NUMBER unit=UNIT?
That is value=0.9 unit=kg/cm²
